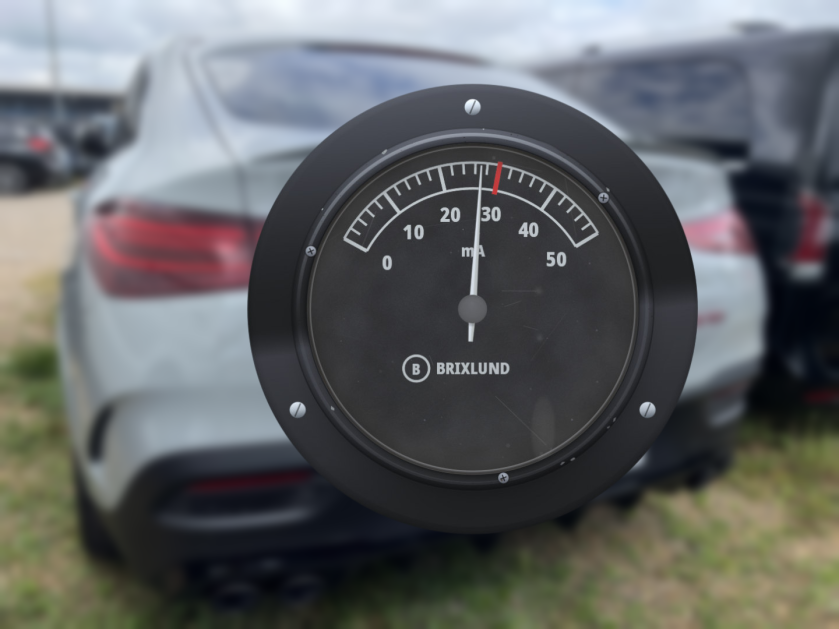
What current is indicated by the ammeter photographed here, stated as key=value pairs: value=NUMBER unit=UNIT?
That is value=27 unit=mA
